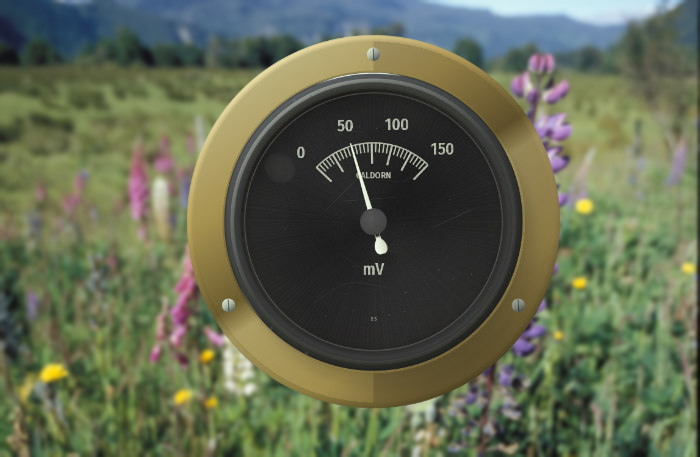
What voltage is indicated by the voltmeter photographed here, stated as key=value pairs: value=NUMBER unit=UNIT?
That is value=50 unit=mV
